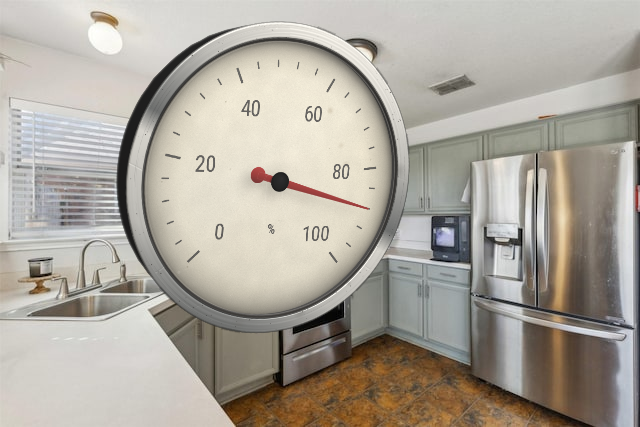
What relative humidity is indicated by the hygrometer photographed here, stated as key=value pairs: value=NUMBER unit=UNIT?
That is value=88 unit=%
